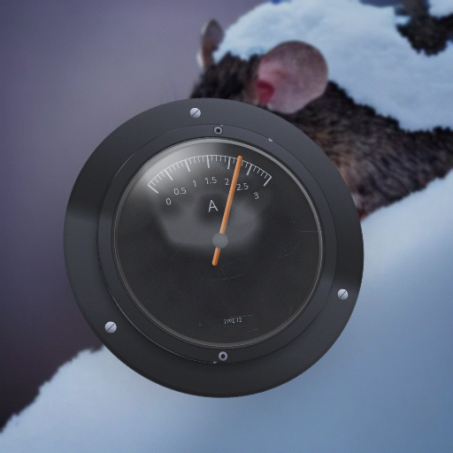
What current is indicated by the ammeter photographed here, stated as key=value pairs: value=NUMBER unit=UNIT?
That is value=2.2 unit=A
